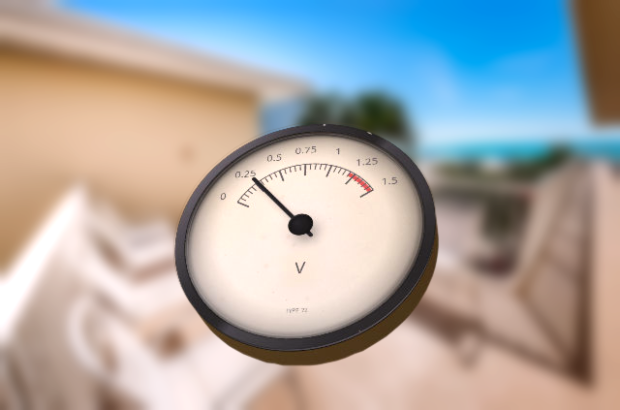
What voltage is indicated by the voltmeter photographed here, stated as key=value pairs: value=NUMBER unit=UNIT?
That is value=0.25 unit=V
